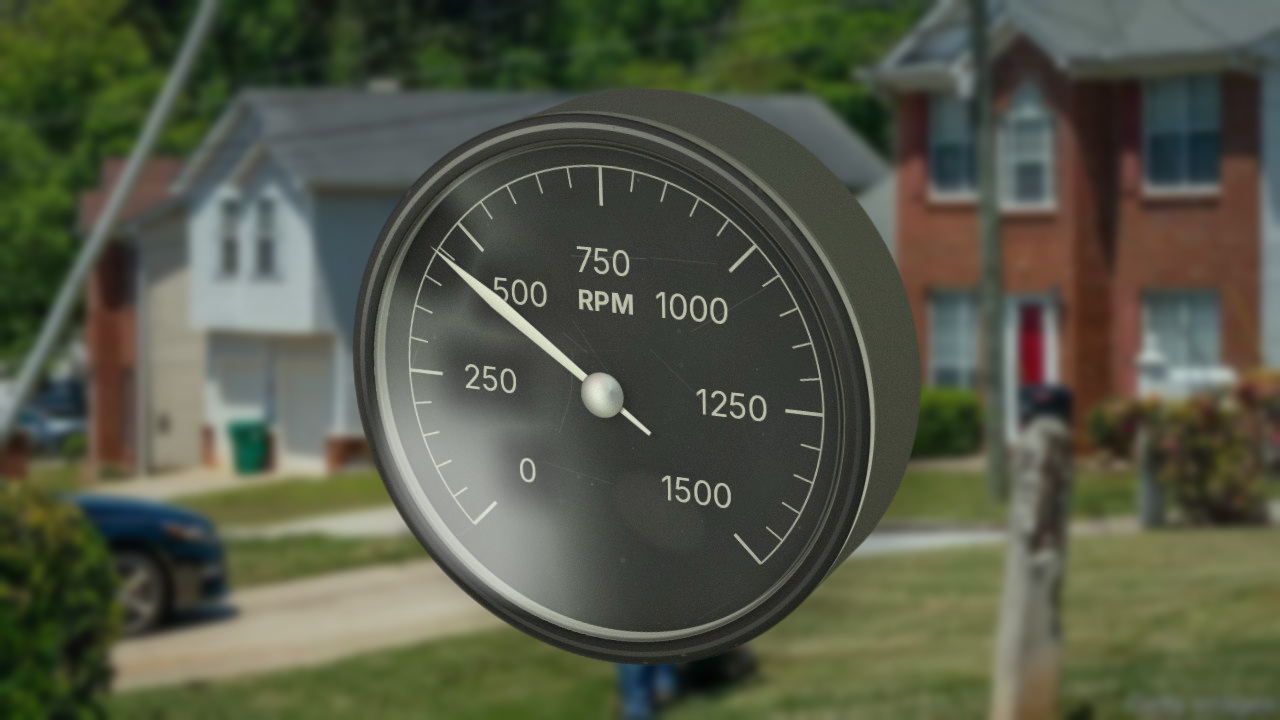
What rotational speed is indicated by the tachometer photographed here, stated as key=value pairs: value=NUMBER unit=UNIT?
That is value=450 unit=rpm
